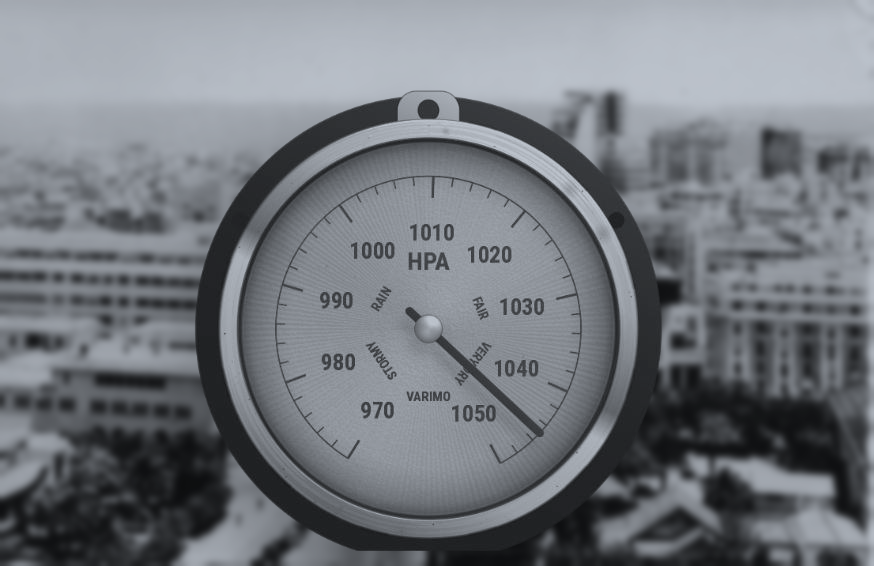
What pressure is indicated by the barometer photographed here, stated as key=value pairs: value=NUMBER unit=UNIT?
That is value=1045 unit=hPa
